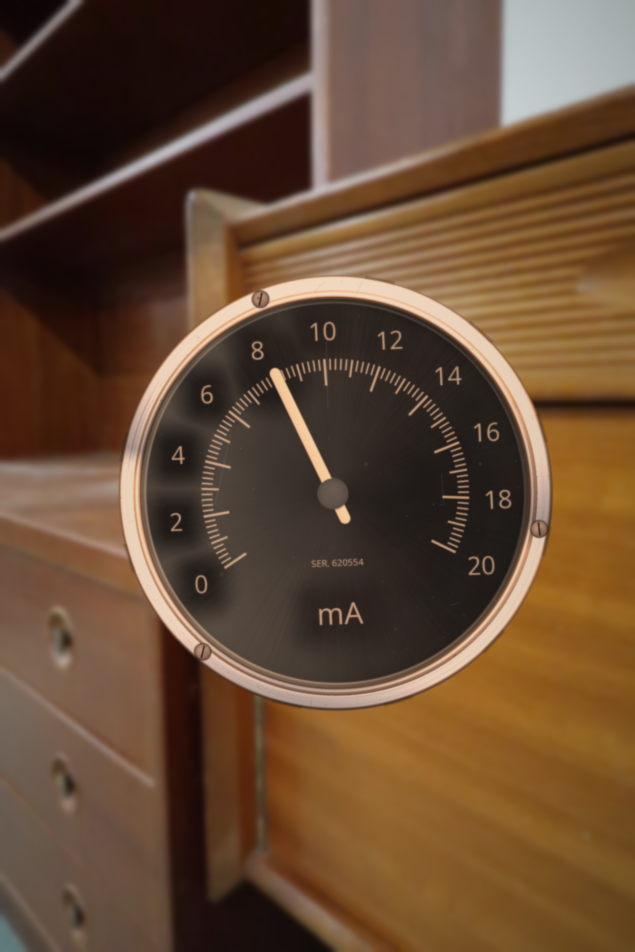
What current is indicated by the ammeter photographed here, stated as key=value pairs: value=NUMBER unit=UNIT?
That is value=8.2 unit=mA
